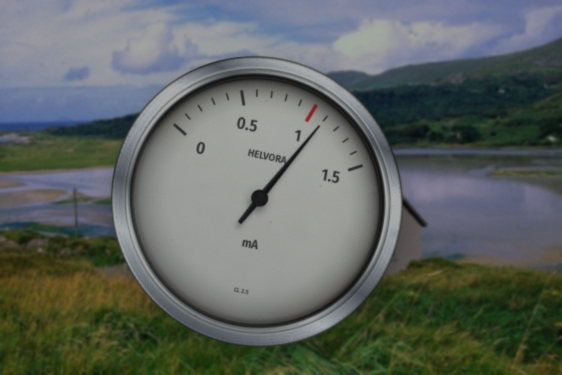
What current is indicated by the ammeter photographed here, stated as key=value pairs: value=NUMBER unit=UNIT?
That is value=1.1 unit=mA
